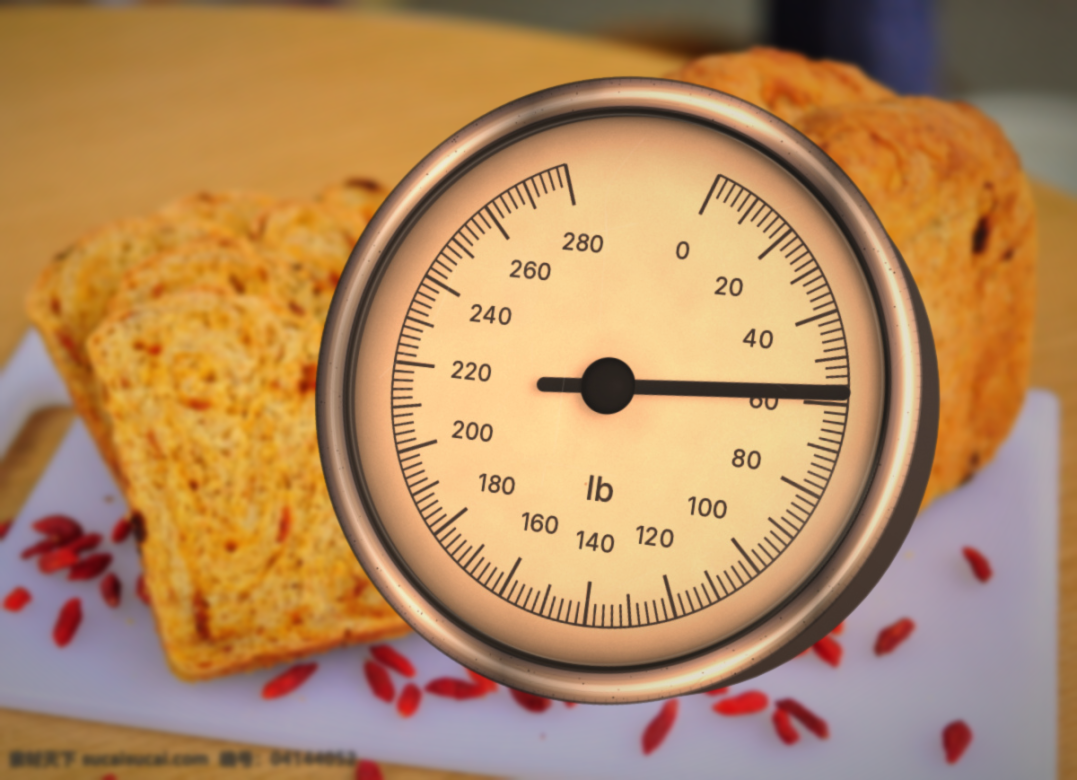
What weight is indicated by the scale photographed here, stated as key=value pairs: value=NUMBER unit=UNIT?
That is value=58 unit=lb
